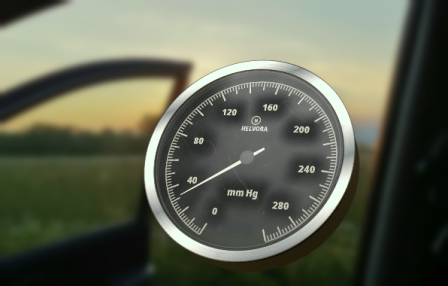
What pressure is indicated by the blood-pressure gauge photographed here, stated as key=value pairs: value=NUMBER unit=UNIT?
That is value=30 unit=mmHg
